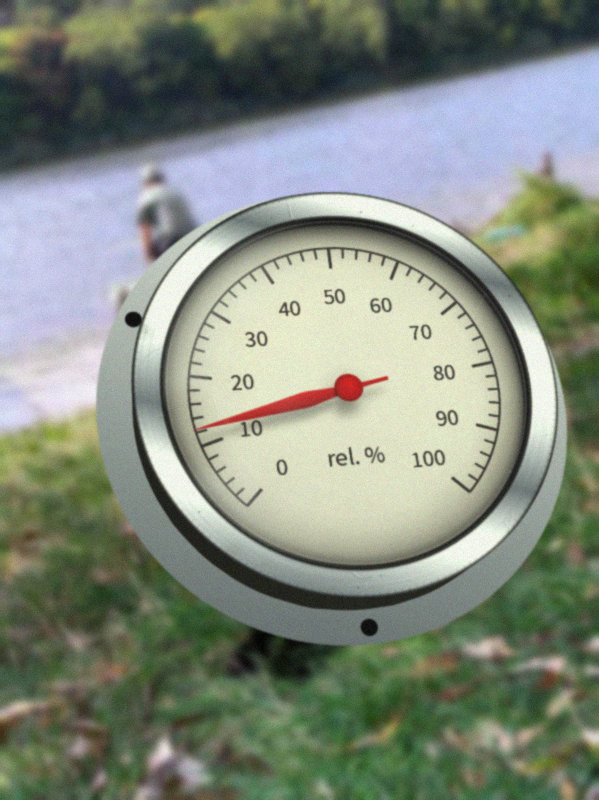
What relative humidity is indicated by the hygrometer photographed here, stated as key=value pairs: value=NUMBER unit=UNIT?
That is value=12 unit=%
